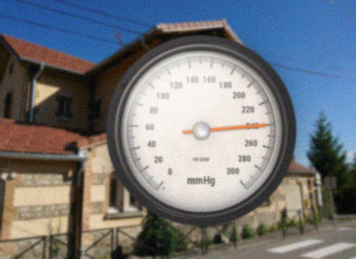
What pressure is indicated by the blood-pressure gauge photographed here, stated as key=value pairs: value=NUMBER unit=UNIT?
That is value=240 unit=mmHg
